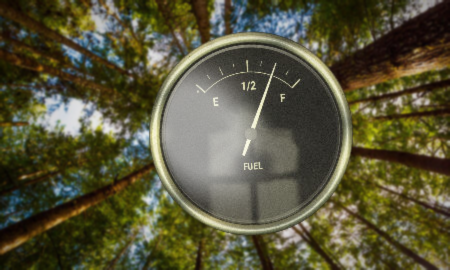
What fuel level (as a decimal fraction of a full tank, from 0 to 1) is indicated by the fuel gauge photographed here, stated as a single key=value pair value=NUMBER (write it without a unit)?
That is value=0.75
